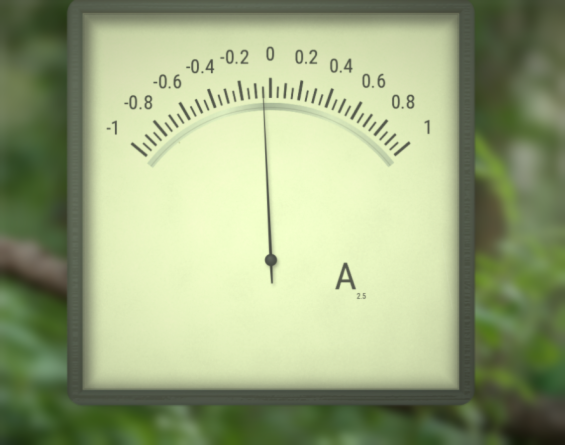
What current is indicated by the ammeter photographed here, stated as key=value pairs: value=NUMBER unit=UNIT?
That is value=-0.05 unit=A
